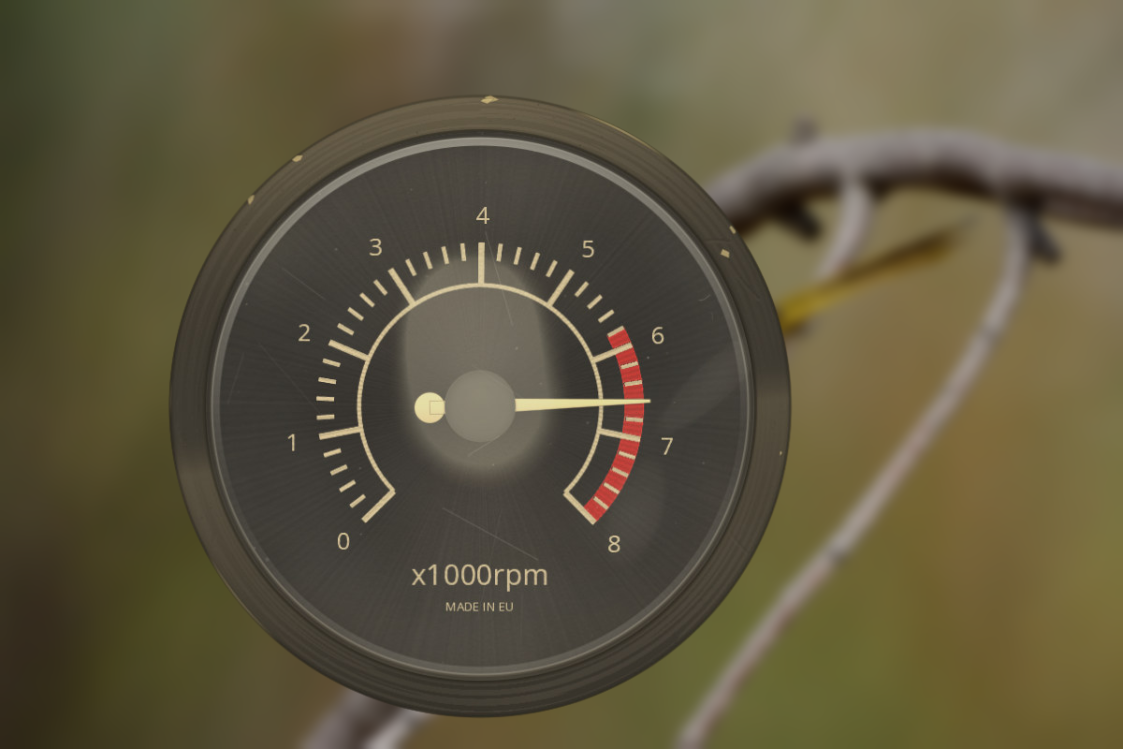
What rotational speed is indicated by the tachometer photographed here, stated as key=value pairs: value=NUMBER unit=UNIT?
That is value=6600 unit=rpm
